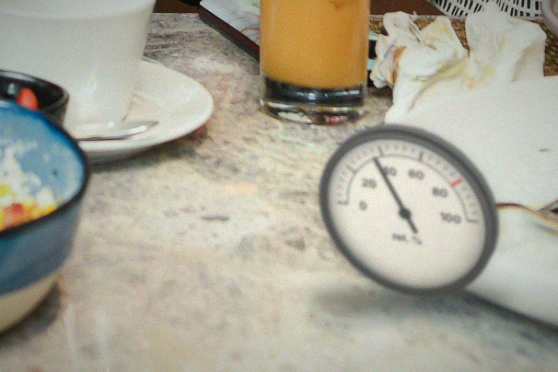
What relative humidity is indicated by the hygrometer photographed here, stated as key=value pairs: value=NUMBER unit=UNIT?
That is value=36 unit=%
